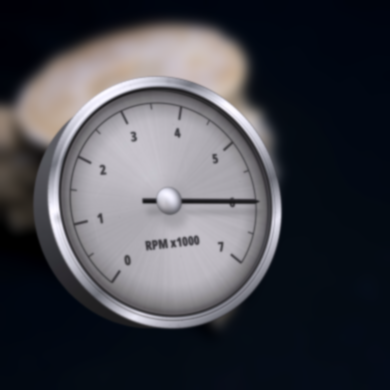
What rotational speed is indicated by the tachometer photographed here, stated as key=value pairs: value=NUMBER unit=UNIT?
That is value=6000 unit=rpm
